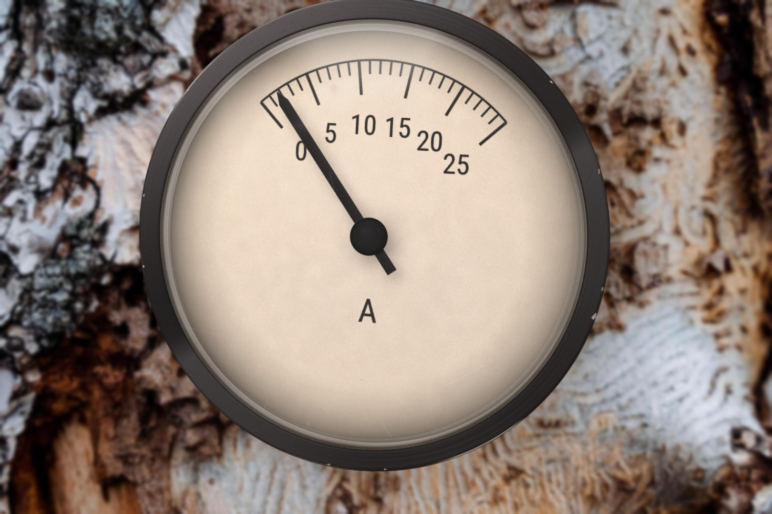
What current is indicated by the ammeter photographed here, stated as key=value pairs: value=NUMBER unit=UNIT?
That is value=2 unit=A
